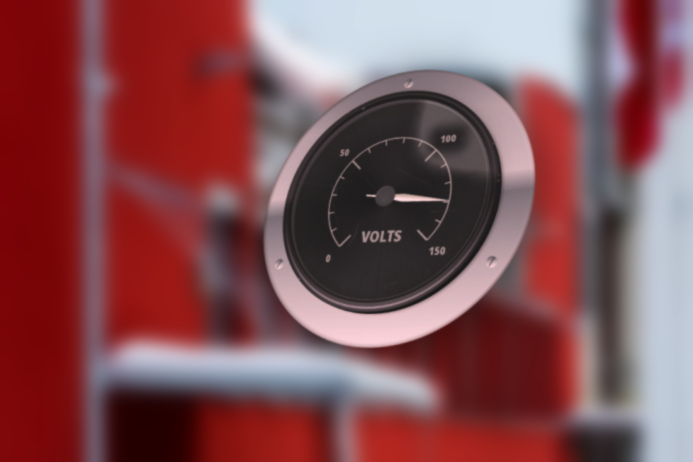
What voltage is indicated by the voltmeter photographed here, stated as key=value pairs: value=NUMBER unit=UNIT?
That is value=130 unit=V
